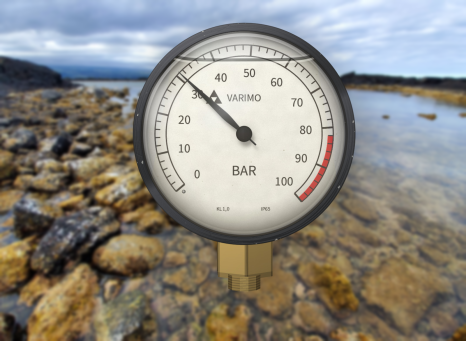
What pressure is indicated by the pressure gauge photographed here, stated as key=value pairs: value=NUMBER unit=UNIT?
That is value=31 unit=bar
